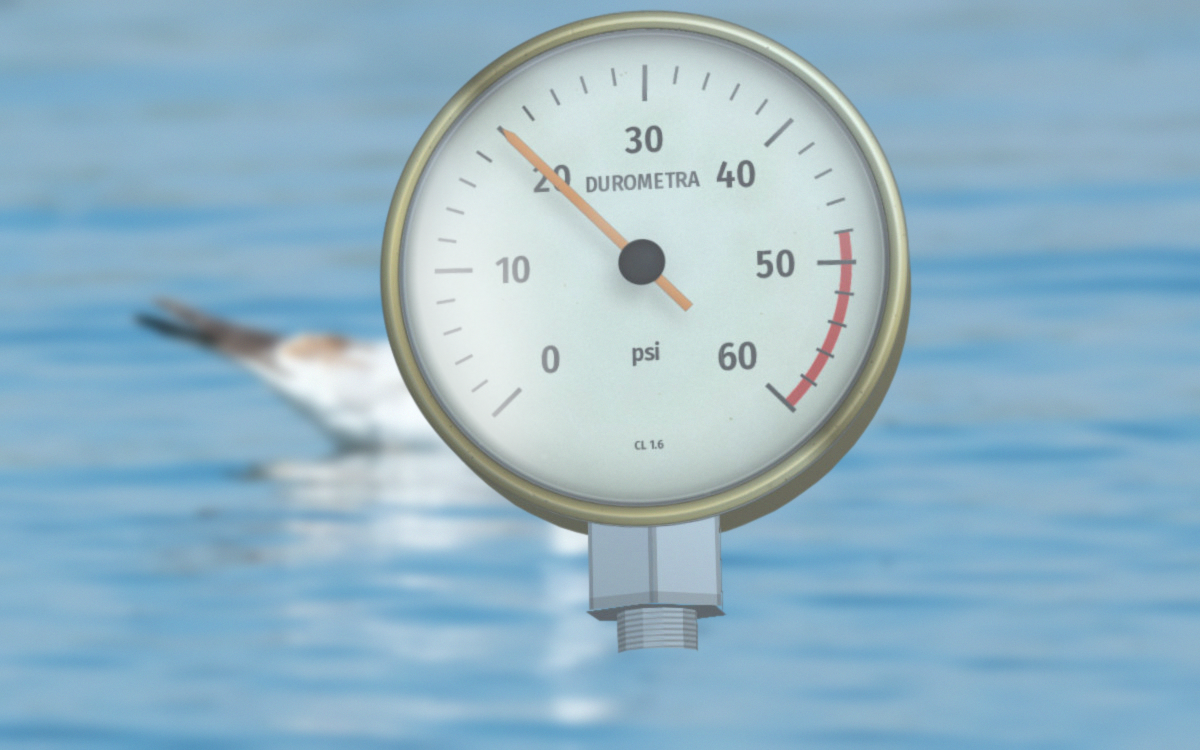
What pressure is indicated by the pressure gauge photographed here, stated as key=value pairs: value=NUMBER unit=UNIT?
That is value=20 unit=psi
